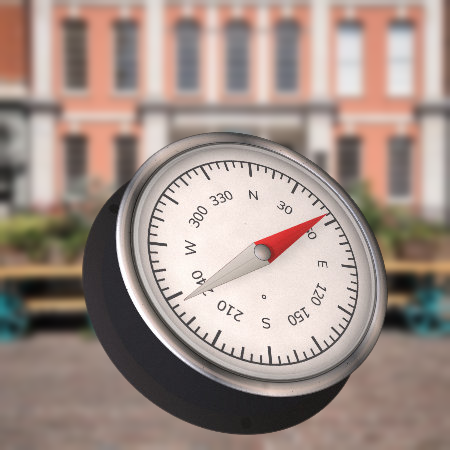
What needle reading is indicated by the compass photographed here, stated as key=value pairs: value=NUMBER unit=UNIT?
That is value=55 unit=°
